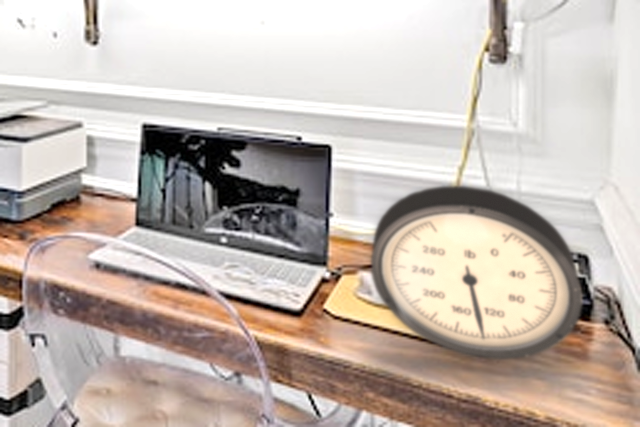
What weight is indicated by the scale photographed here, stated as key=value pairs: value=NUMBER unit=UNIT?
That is value=140 unit=lb
